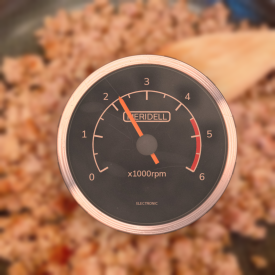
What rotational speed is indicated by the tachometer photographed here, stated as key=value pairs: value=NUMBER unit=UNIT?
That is value=2250 unit=rpm
